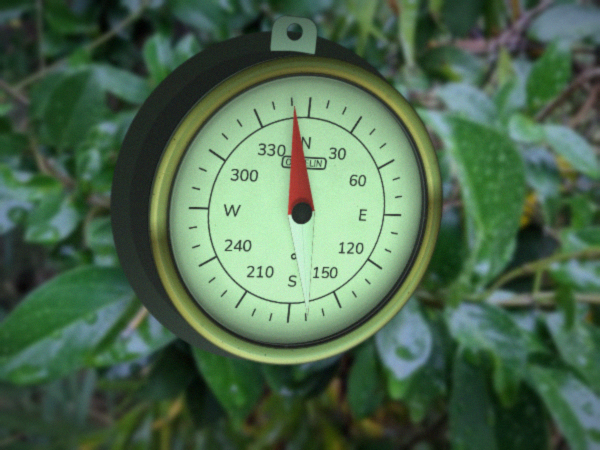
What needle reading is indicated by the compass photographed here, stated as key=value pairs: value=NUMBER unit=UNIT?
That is value=350 unit=°
